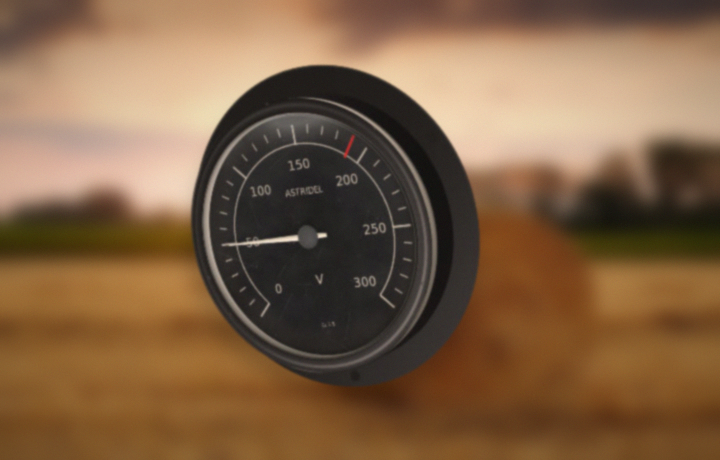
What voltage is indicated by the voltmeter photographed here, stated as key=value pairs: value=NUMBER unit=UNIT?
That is value=50 unit=V
